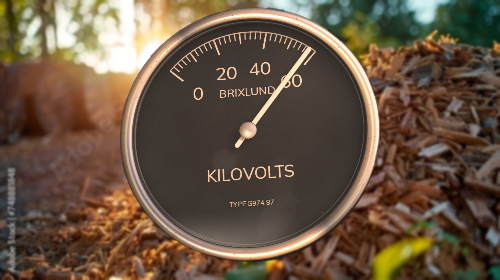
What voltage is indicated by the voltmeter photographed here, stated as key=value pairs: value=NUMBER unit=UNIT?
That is value=58 unit=kV
